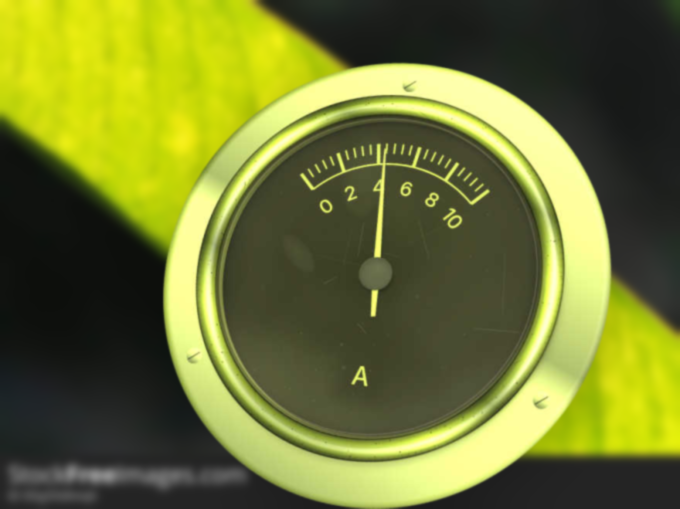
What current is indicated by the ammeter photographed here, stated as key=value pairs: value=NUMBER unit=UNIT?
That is value=4.4 unit=A
